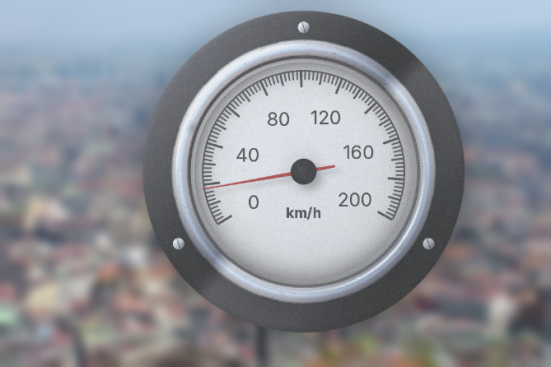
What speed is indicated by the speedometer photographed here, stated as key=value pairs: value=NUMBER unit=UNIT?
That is value=18 unit=km/h
